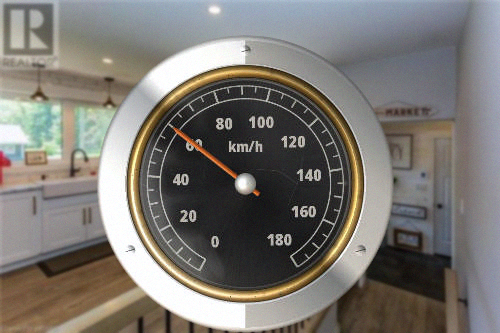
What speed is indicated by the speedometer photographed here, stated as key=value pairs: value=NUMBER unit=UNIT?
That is value=60 unit=km/h
